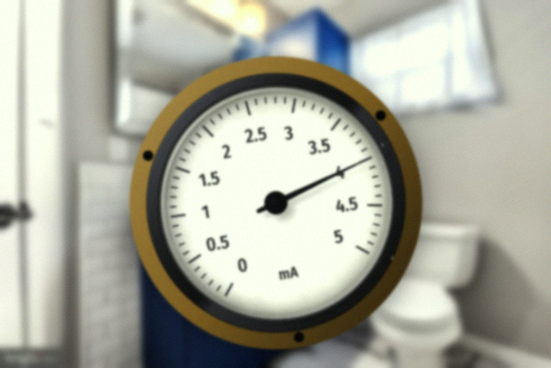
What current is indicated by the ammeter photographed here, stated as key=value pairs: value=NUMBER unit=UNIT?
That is value=4 unit=mA
